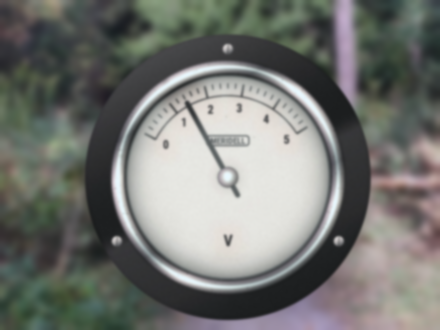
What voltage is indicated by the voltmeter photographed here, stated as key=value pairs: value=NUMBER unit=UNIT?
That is value=1.4 unit=V
